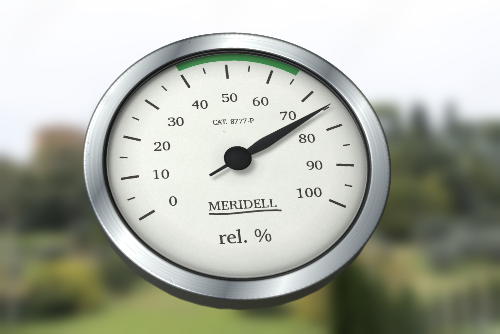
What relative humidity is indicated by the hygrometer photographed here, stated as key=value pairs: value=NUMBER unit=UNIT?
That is value=75 unit=%
